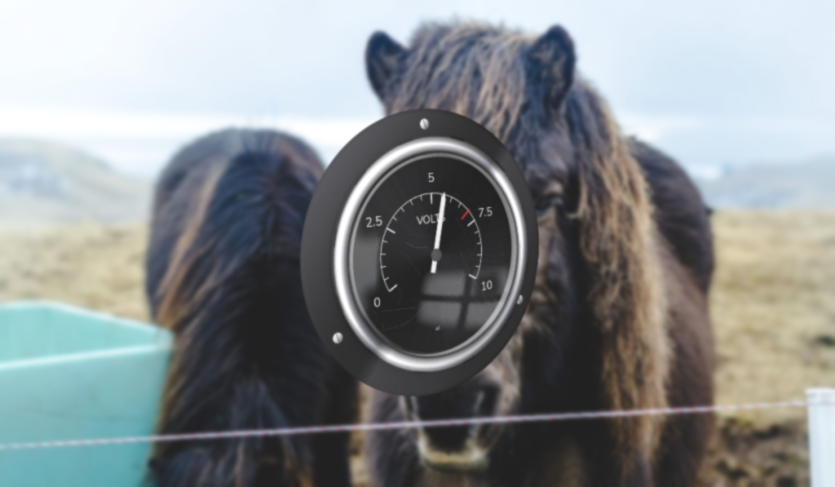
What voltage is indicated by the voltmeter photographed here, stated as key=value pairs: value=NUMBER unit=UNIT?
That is value=5.5 unit=V
